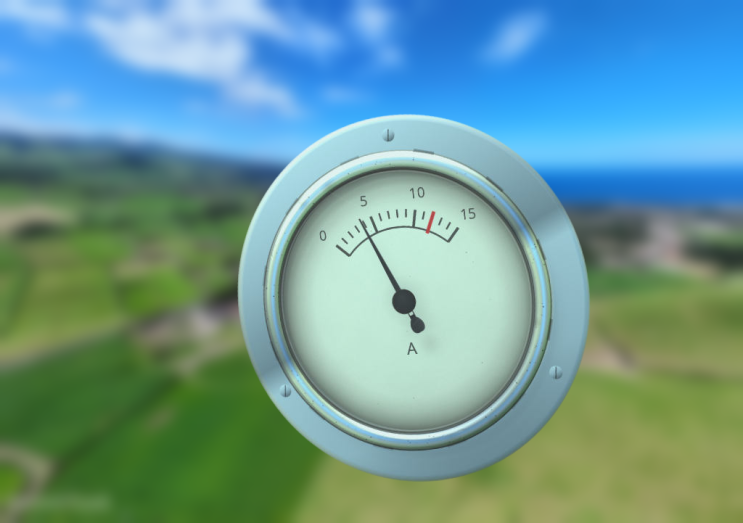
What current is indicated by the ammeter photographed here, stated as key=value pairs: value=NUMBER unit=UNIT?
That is value=4 unit=A
